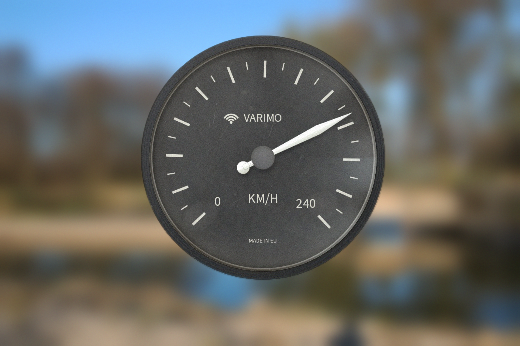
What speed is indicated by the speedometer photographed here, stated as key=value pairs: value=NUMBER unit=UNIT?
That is value=175 unit=km/h
